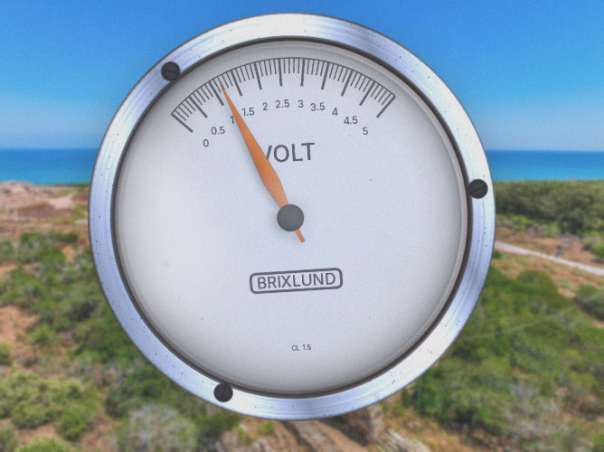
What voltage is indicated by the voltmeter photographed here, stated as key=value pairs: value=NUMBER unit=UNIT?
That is value=1.2 unit=V
